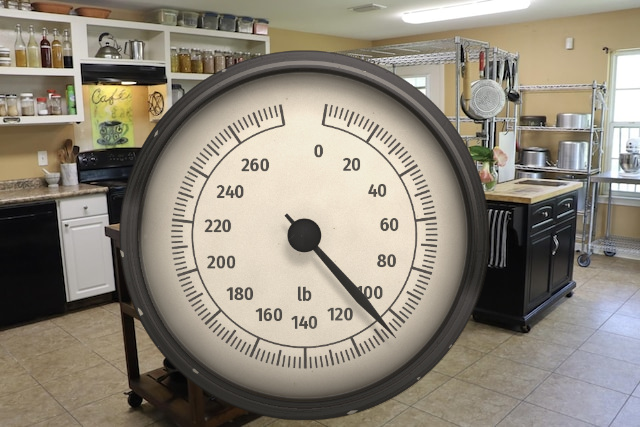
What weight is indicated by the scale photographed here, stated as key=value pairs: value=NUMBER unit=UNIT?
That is value=106 unit=lb
